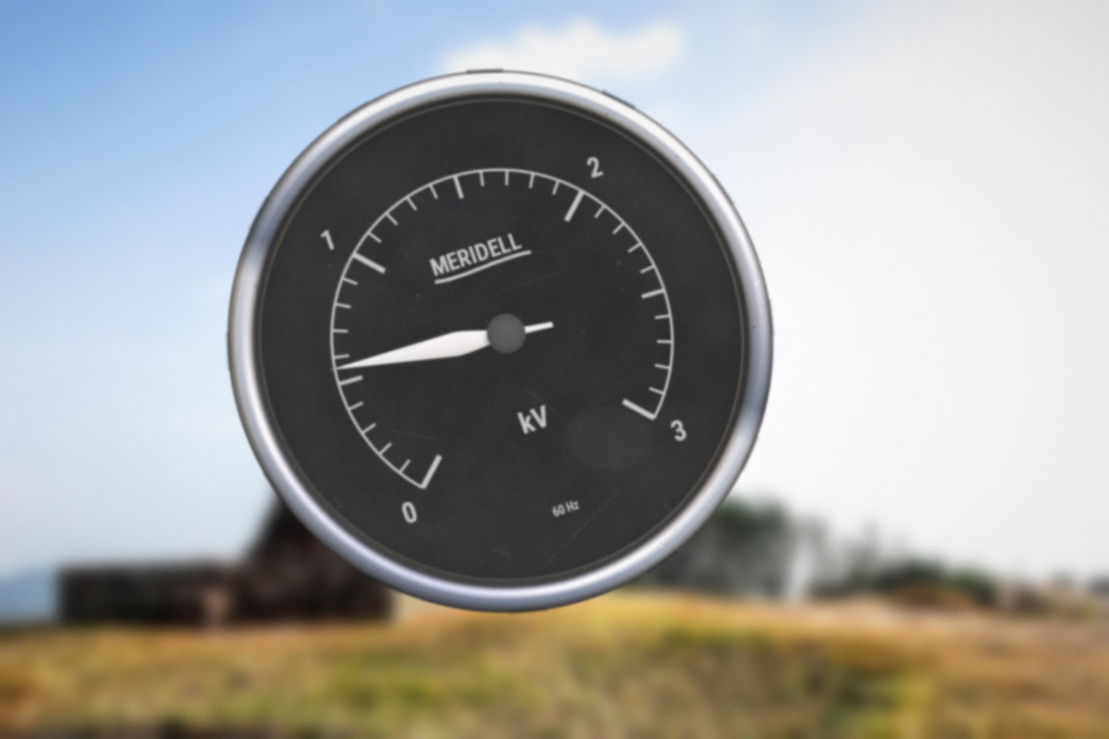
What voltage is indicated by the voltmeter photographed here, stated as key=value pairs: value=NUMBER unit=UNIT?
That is value=0.55 unit=kV
